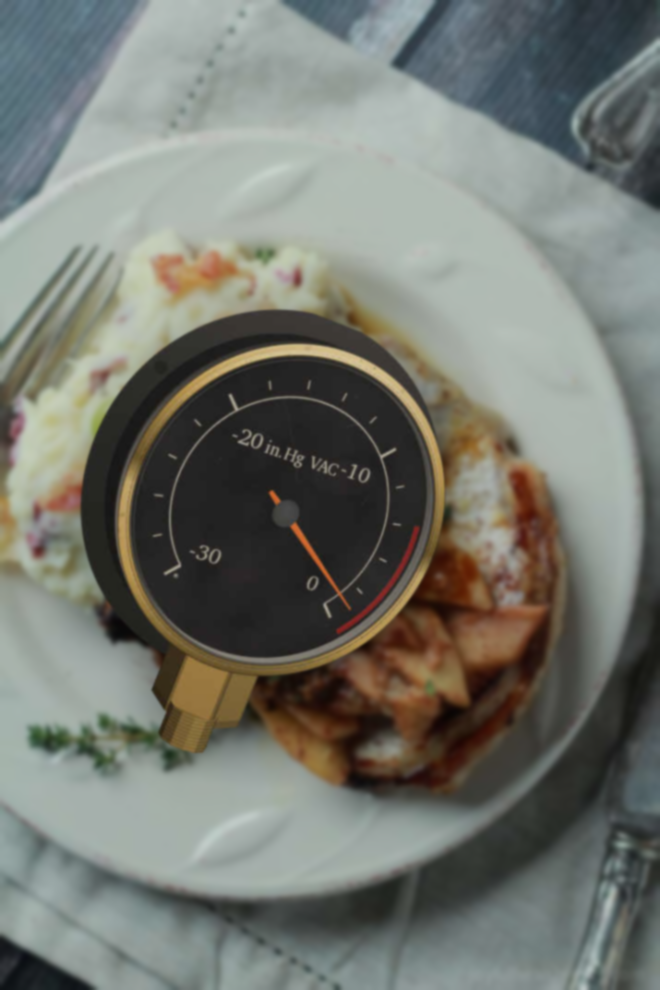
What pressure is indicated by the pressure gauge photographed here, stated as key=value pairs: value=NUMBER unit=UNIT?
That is value=-1 unit=inHg
